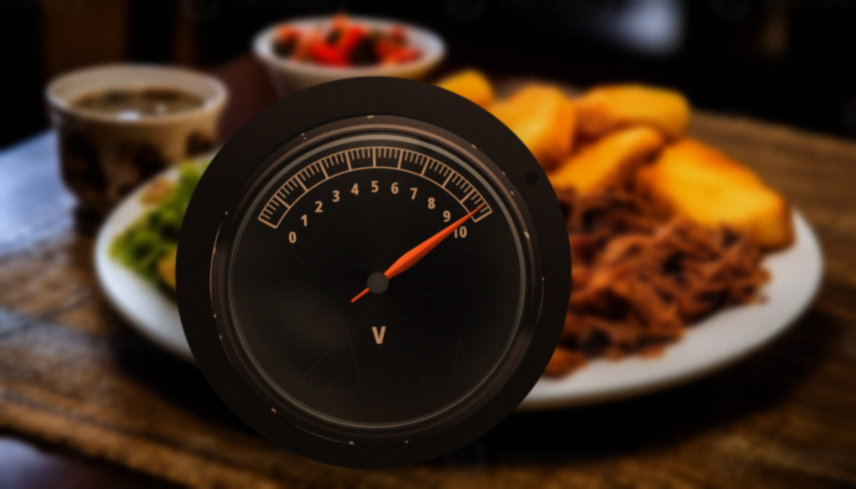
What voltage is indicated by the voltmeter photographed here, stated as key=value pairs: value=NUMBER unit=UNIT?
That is value=9.6 unit=V
